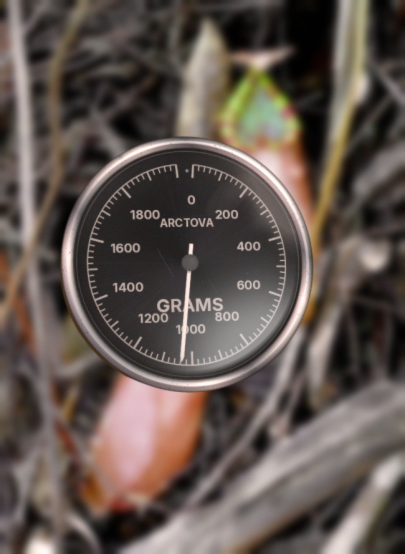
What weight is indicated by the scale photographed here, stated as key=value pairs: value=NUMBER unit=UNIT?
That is value=1040 unit=g
